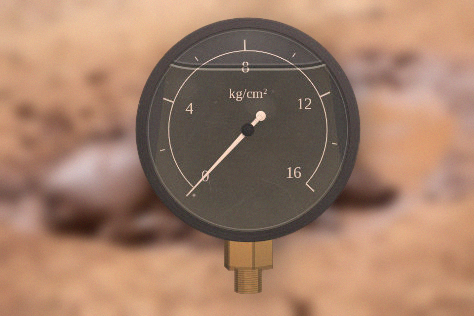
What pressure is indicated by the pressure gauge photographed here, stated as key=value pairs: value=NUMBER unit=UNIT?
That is value=0 unit=kg/cm²
